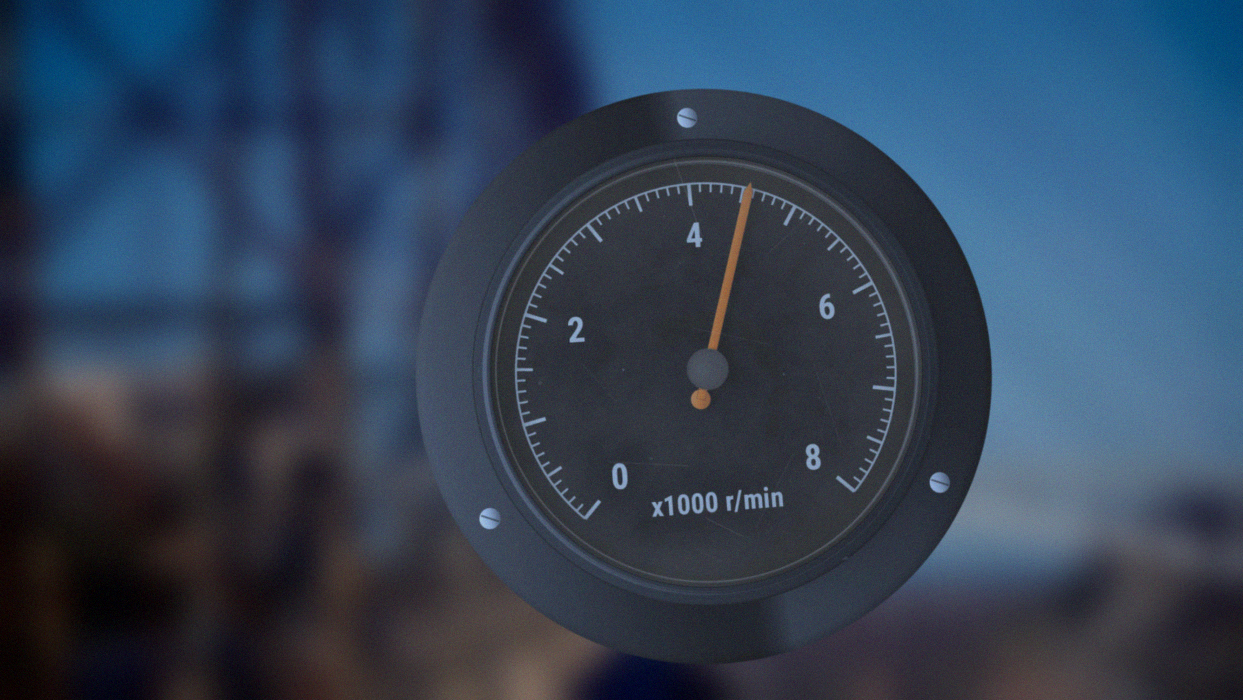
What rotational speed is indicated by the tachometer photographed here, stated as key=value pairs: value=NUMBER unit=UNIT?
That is value=4550 unit=rpm
